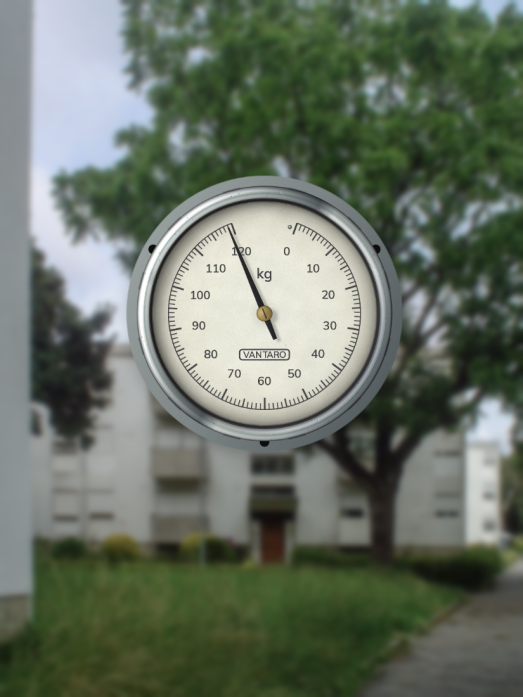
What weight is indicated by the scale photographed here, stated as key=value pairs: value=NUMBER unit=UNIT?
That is value=119 unit=kg
